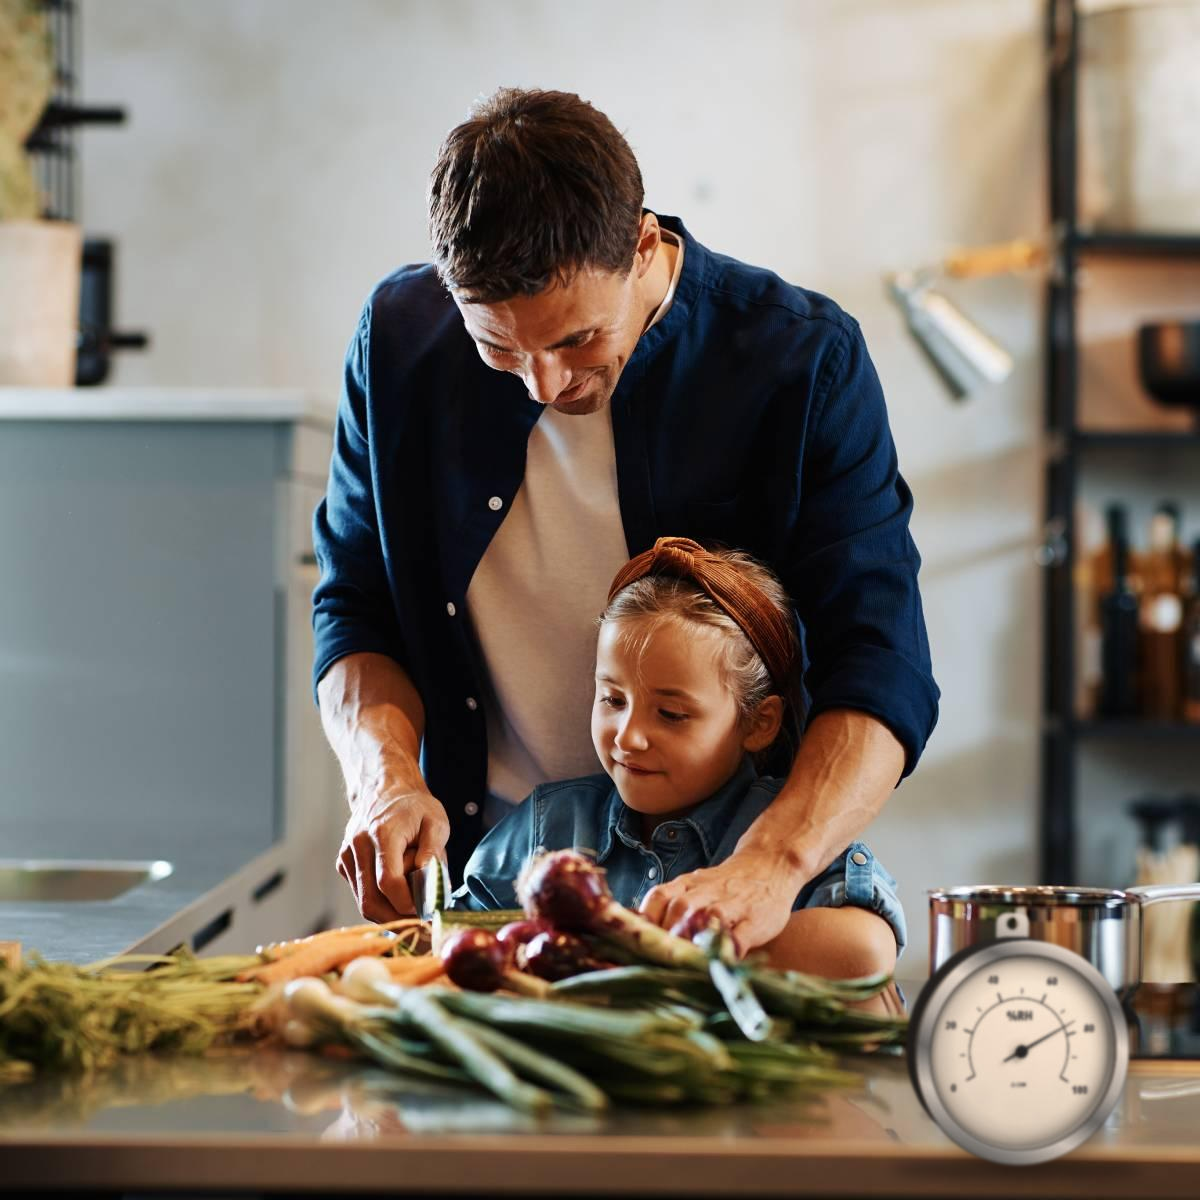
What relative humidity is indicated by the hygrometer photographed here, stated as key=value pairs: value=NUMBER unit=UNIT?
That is value=75 unit=%
